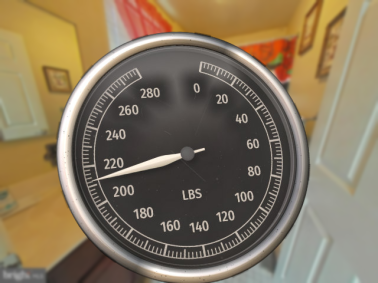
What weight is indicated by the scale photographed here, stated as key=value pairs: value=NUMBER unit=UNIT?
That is value=212 unit=lb
